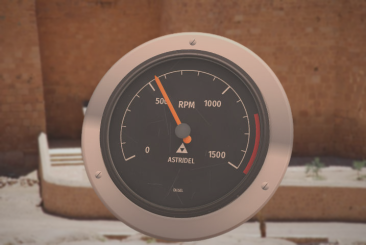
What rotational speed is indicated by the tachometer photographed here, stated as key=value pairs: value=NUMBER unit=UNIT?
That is value=550 unit=rpm
